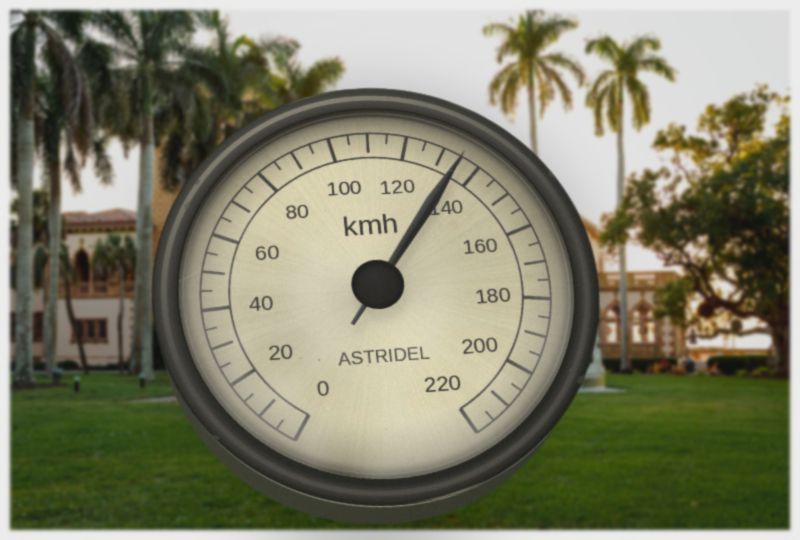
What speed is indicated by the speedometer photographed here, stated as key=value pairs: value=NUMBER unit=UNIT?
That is value=135 unit=km/h
